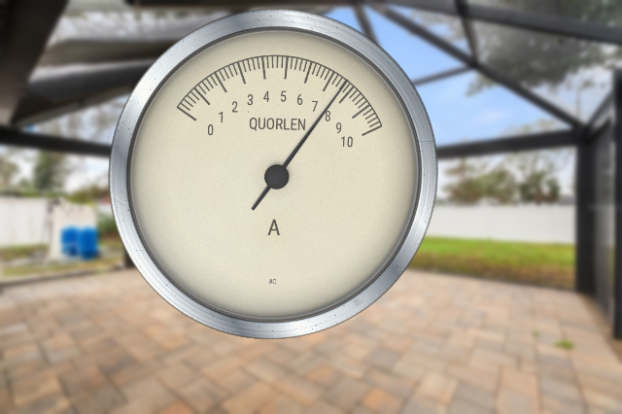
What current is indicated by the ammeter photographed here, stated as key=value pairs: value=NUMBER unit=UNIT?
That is value=7.6 unit=A
